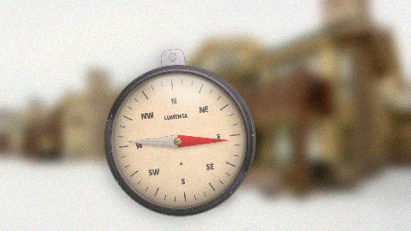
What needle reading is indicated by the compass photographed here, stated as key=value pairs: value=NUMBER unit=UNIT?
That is value=95 unit=°
